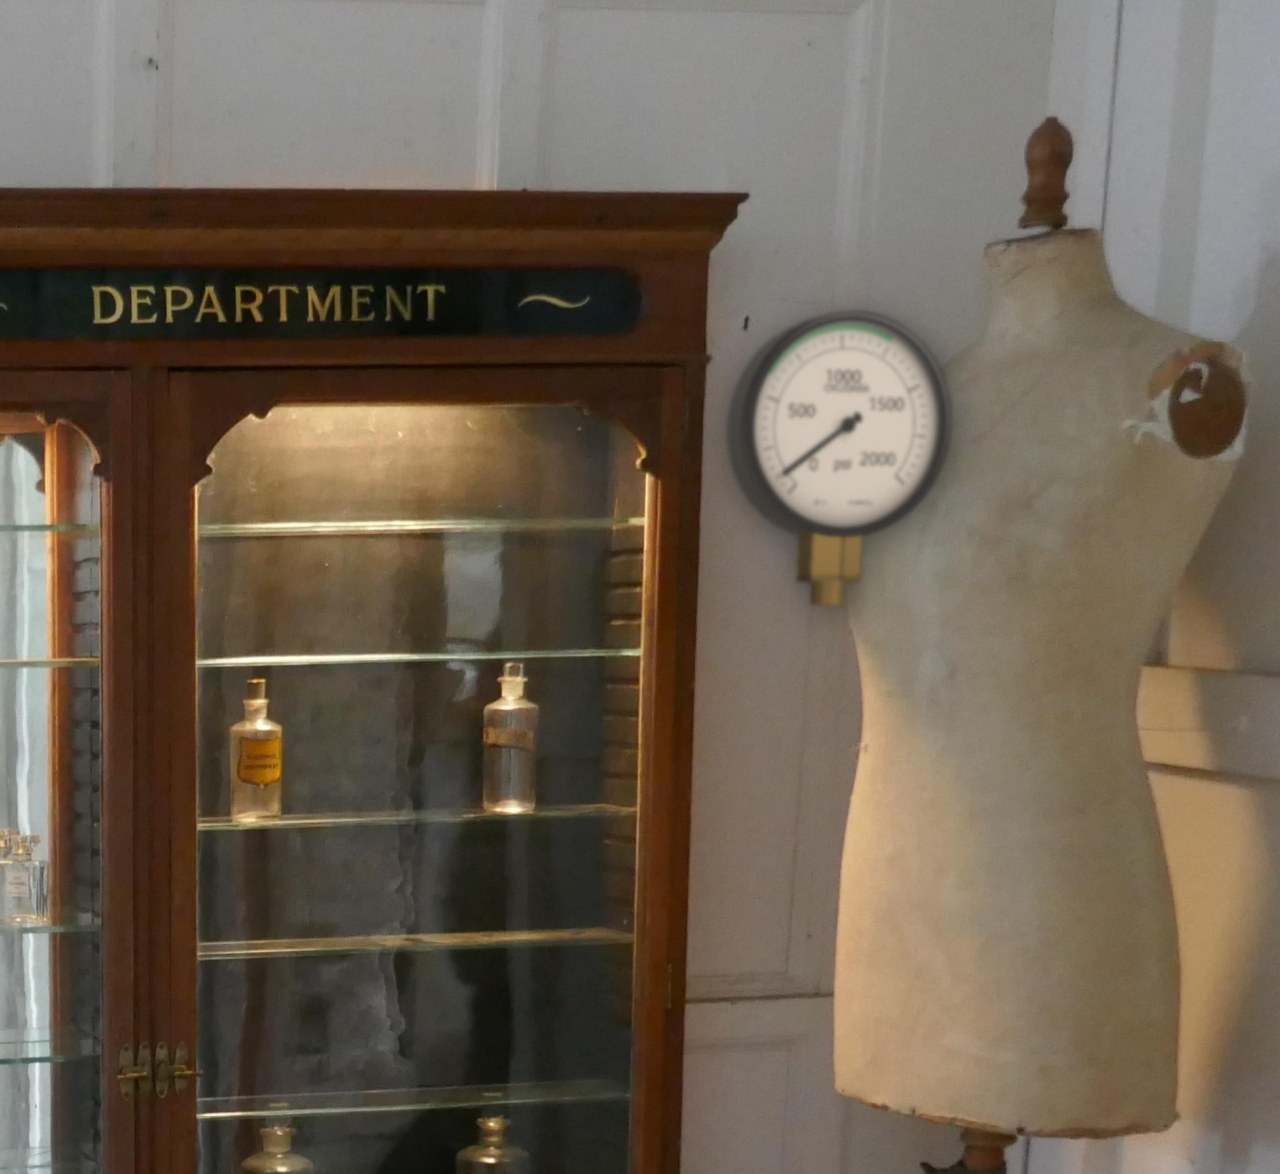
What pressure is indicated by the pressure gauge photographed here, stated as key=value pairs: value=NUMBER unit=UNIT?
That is value=100 unit=psi
